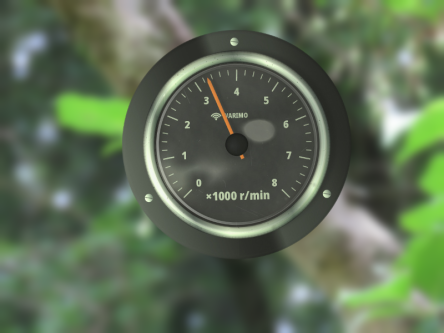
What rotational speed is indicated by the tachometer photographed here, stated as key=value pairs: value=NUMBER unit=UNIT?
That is value=3300 unit=rpm
